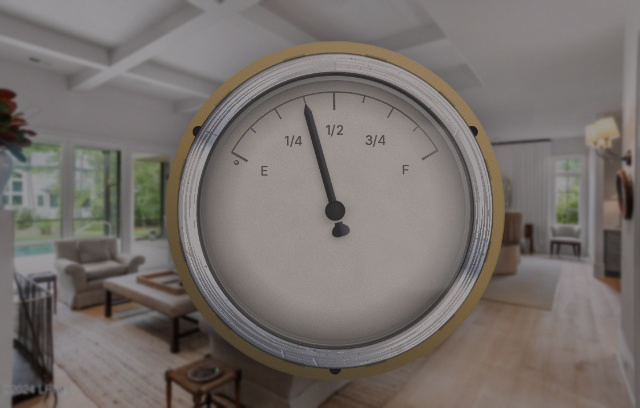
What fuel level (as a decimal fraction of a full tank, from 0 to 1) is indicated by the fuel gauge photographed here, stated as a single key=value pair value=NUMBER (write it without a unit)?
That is value=0.375
